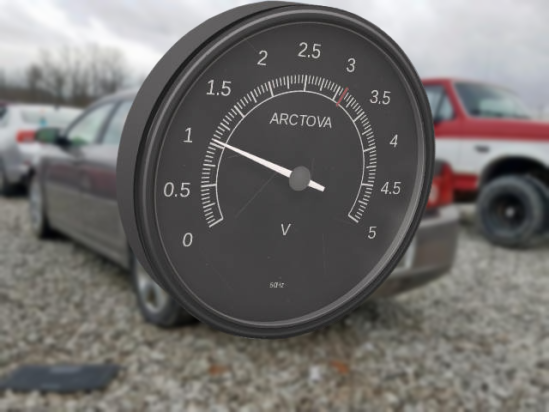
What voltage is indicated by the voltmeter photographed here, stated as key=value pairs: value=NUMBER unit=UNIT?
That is value=1.05 unit=V
